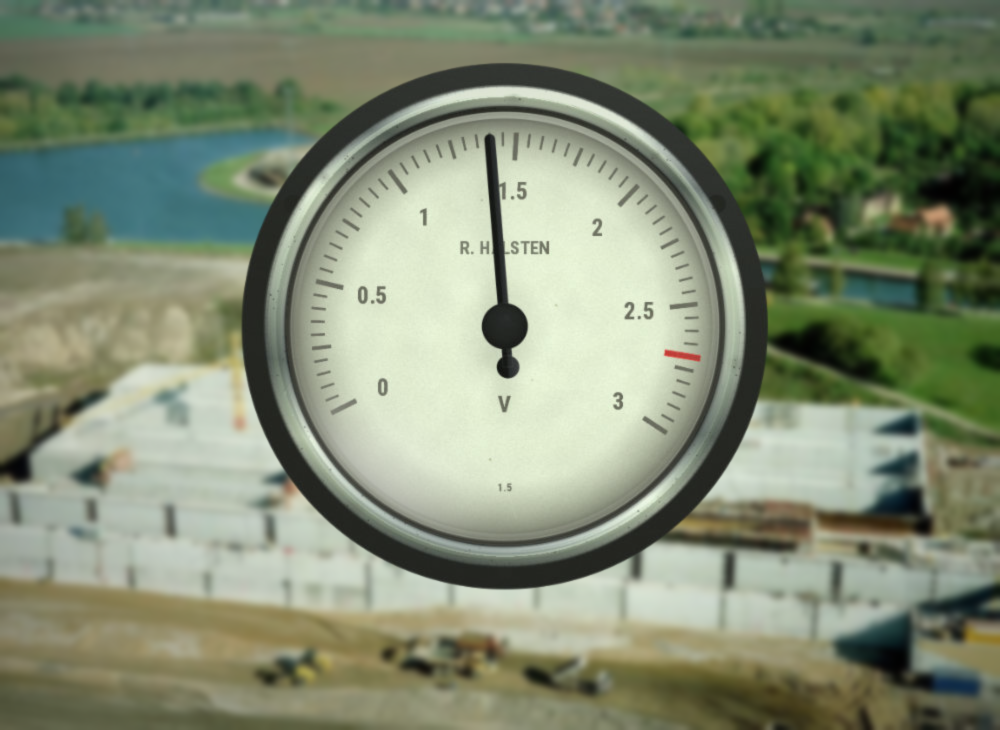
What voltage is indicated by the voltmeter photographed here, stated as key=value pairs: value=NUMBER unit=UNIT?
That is value=1.4 unit=V
